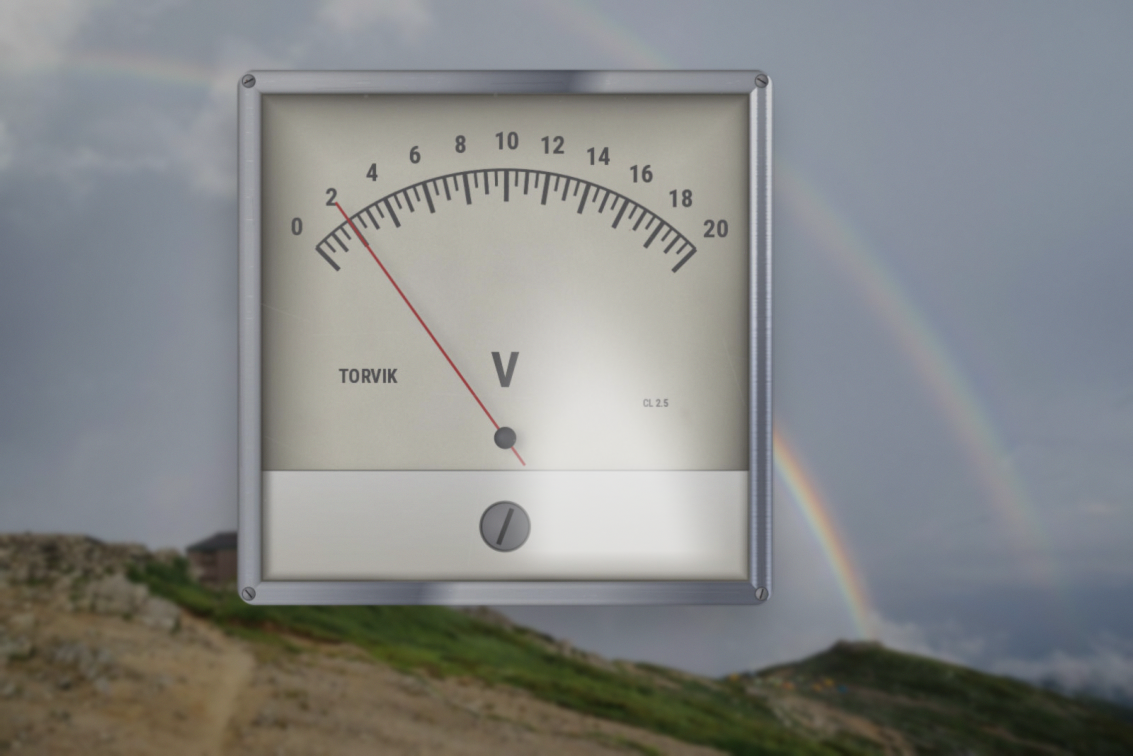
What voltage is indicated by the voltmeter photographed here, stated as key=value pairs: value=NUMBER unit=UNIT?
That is value=2 unit=V
